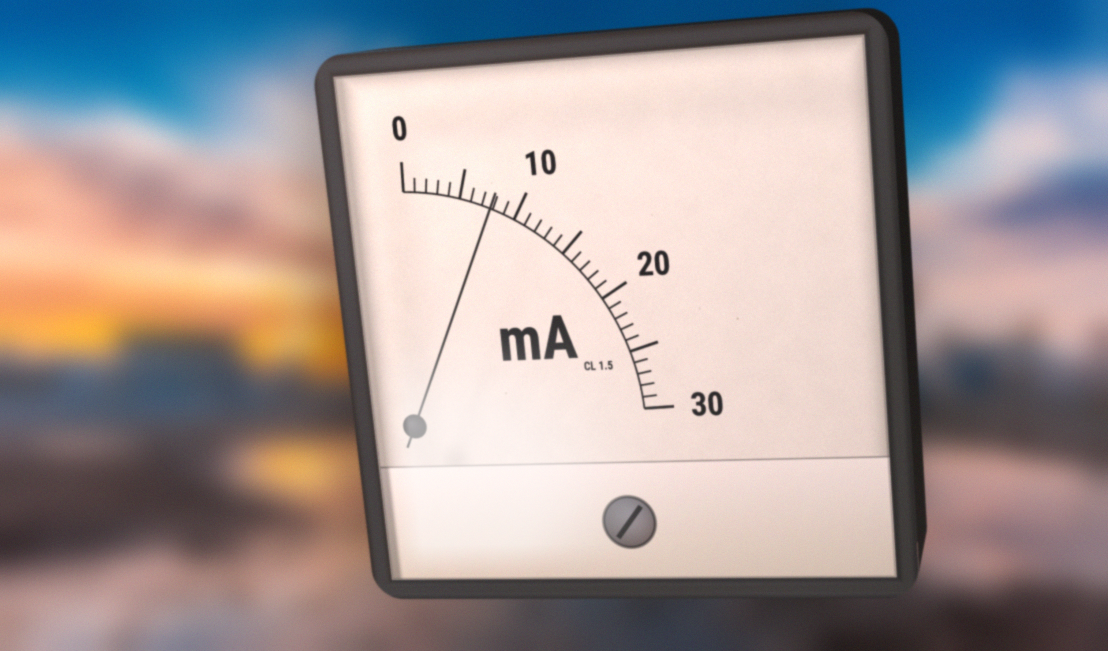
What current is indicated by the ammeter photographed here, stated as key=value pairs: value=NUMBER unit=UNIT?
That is value=8 unit=mA
